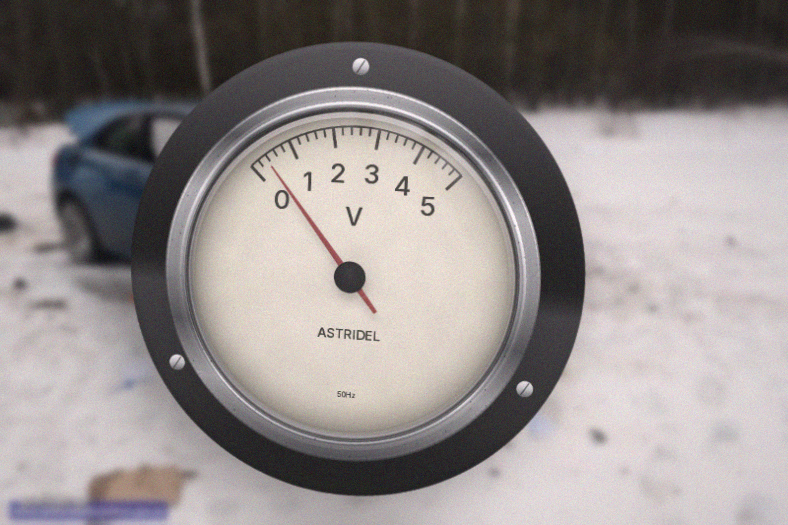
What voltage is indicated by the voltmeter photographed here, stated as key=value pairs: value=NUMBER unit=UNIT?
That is value=0.4 unit=V
